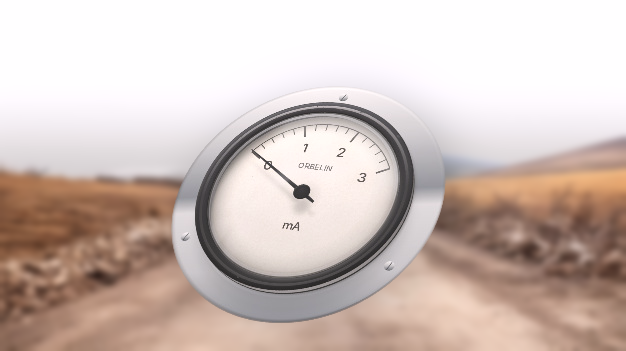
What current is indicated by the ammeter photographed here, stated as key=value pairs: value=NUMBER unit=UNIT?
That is value=0 unit=mA
